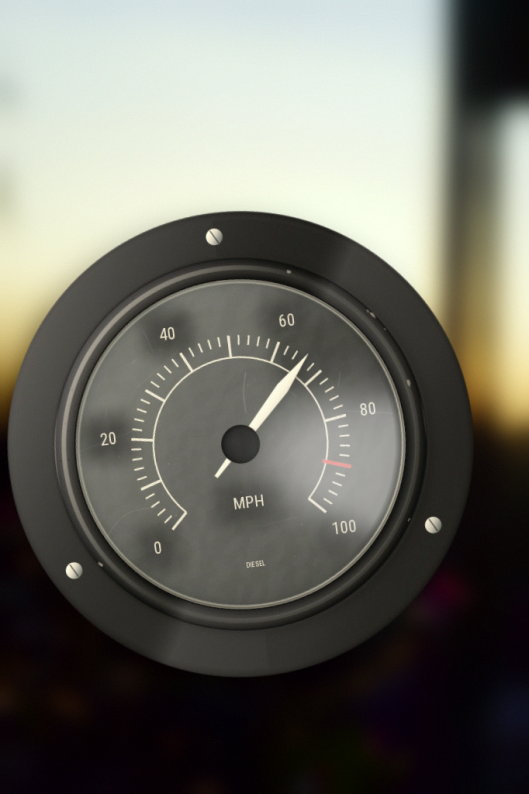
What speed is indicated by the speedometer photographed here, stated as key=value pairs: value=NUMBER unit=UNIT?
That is value=66 unit=mph
